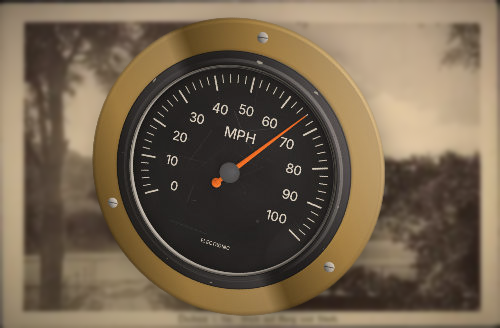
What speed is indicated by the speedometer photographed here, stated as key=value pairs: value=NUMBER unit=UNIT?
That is value=66 unit=mph
